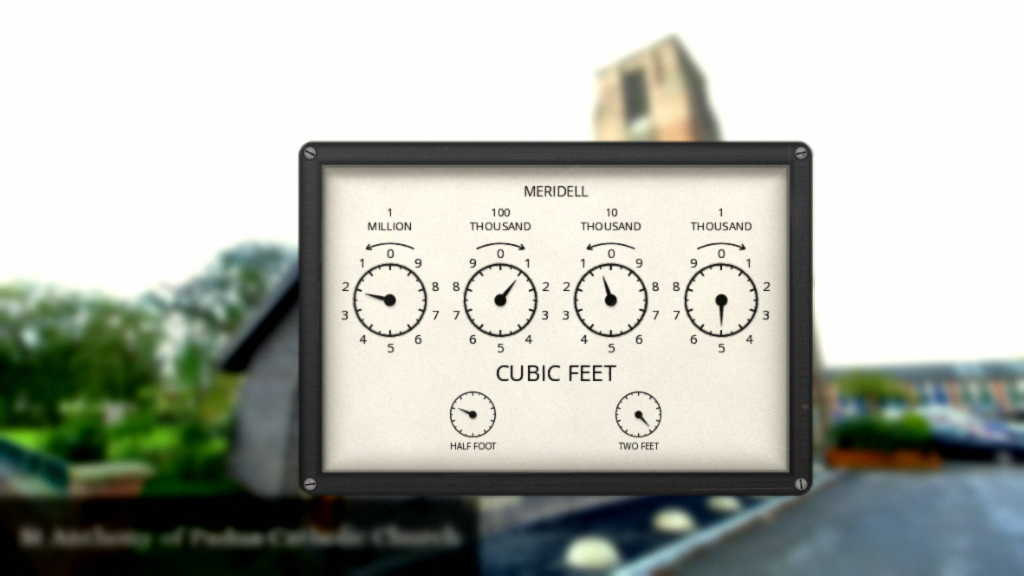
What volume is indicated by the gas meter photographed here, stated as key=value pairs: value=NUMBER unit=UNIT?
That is value=210500 unit=ft³
